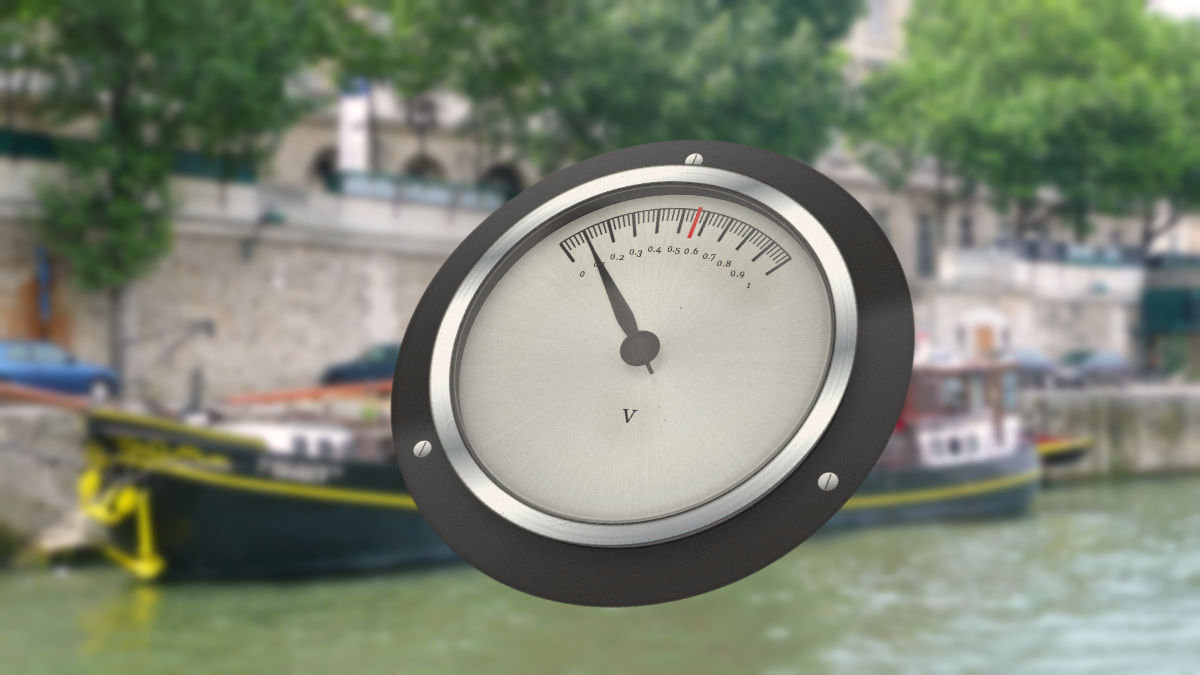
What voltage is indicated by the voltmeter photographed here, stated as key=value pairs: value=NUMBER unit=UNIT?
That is value=0.1 unit=V
